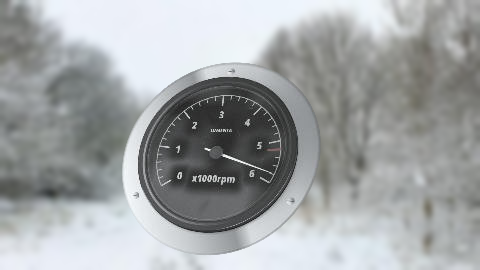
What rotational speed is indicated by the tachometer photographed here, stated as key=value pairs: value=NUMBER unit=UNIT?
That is value=5800 unit=rpm
